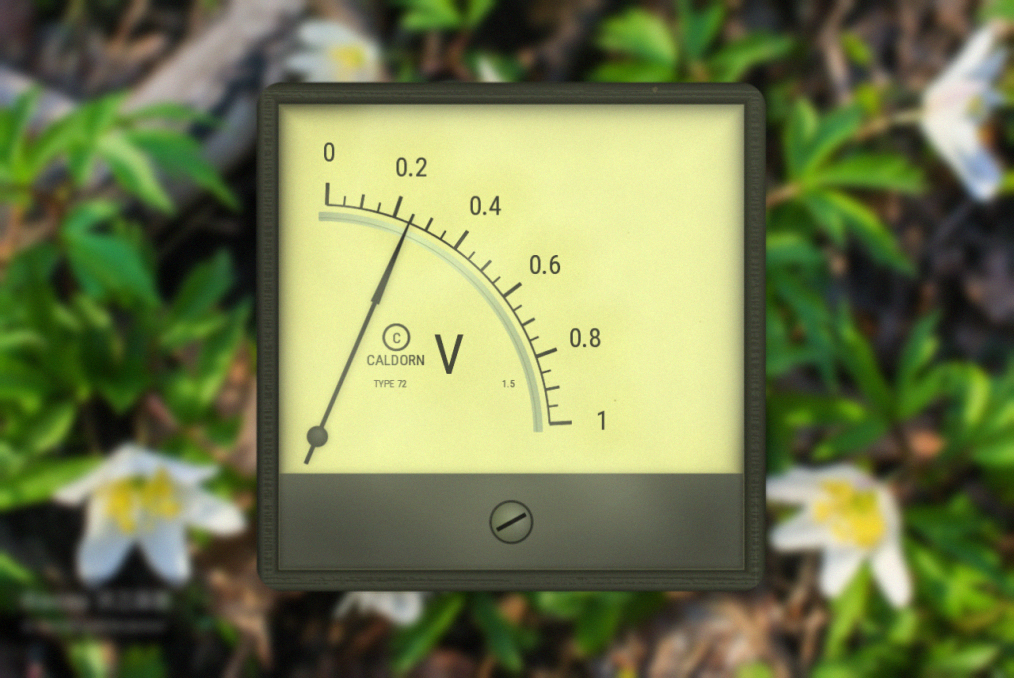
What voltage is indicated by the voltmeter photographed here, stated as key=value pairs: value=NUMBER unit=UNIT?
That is value=0.25 unit=V
